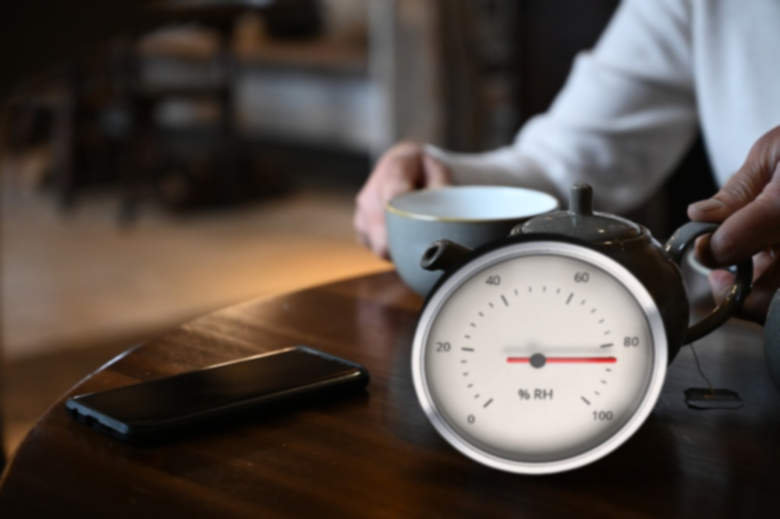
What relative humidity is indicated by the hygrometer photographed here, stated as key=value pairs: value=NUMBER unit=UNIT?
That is value=84 unit=%
